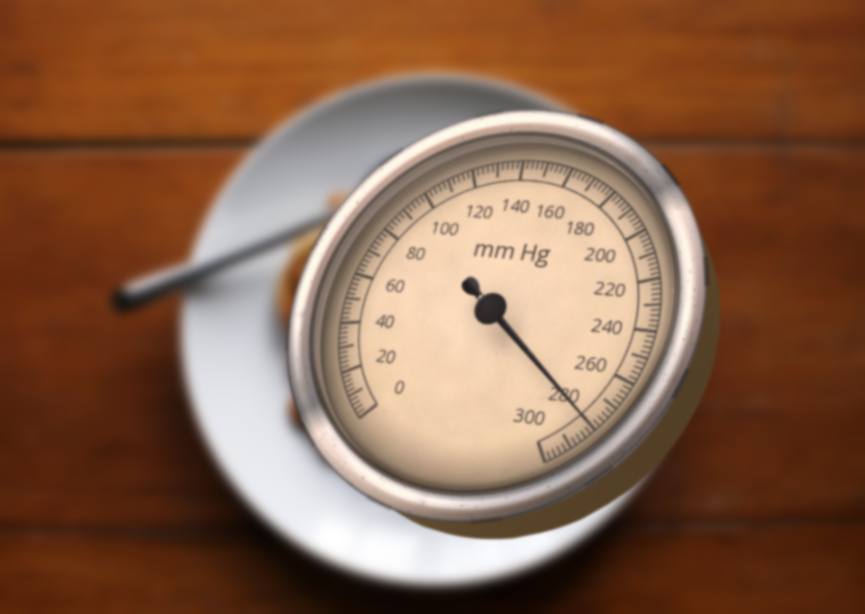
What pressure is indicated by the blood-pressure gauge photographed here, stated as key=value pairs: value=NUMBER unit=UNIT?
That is value=280 unit=mmHg
